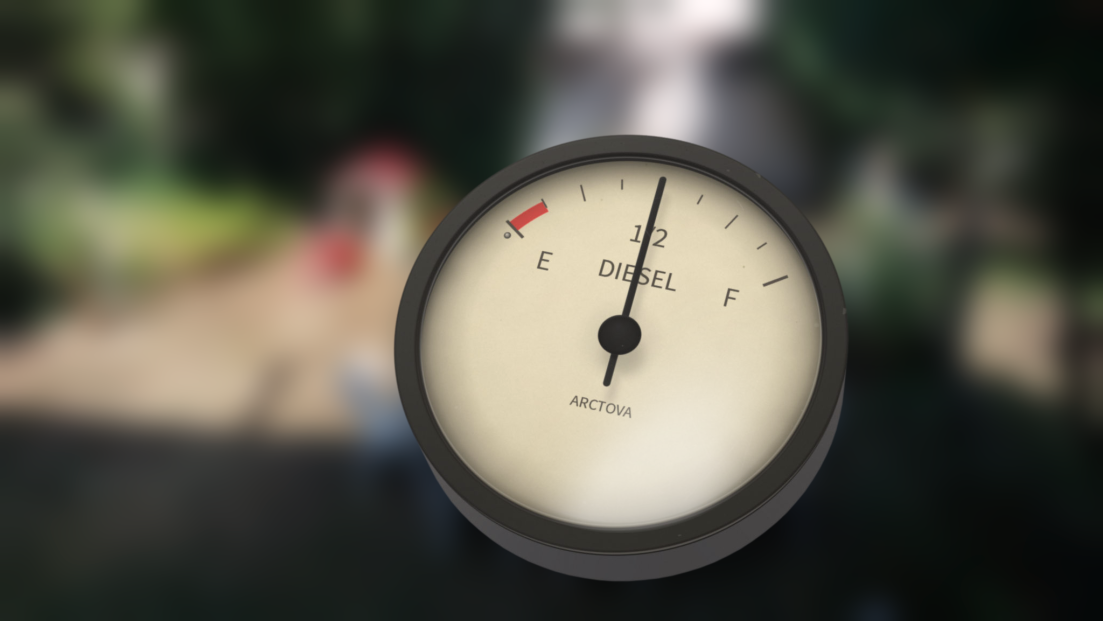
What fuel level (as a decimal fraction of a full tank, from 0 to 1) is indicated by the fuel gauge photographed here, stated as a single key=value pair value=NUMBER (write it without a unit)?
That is value=0.5
